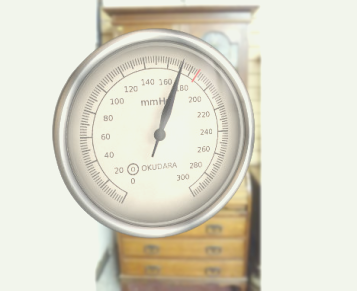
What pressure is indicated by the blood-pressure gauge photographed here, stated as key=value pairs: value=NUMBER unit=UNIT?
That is value=170 unit=mmHg
